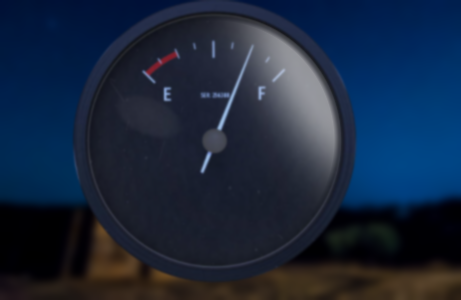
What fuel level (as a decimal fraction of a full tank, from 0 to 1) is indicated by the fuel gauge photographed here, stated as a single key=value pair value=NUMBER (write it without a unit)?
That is value=0.75
